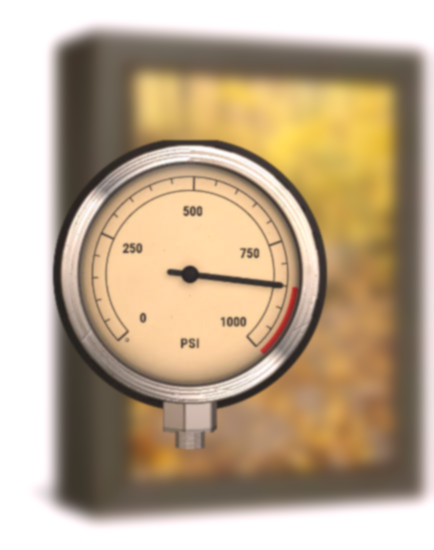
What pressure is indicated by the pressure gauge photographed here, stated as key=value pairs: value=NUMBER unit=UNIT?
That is value=850 unit=psi
